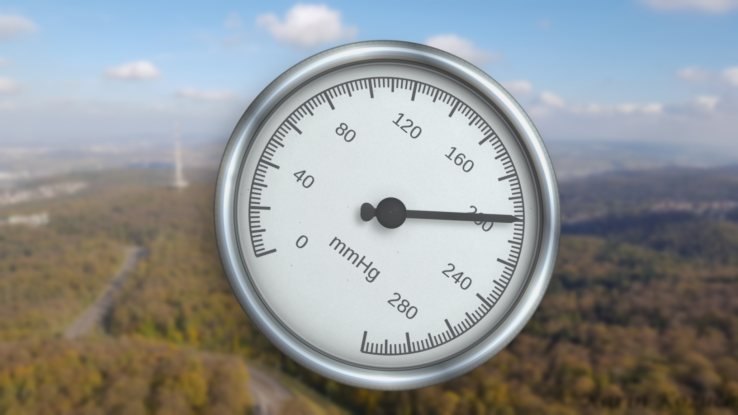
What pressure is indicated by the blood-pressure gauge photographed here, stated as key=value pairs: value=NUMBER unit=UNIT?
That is value=200 unit=mmHg
